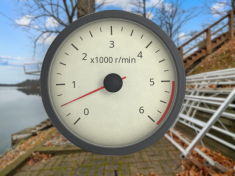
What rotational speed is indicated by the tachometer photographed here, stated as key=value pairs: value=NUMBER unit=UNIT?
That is value=500 unit=rpm
